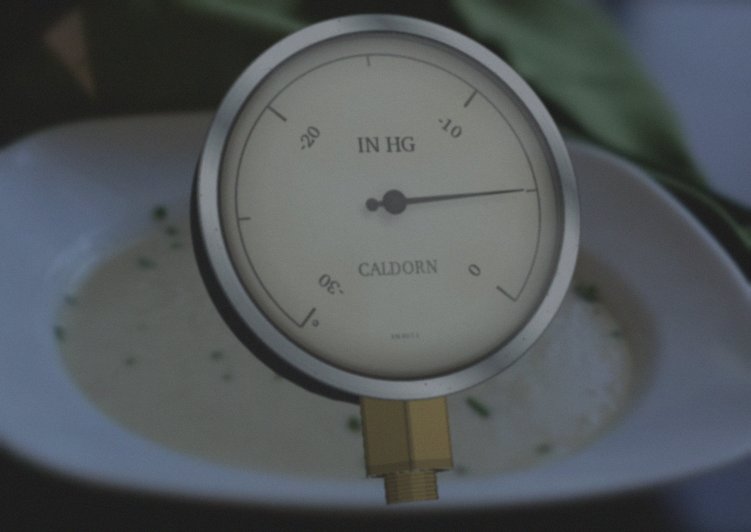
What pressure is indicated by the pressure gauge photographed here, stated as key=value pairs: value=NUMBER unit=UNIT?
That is value=-5 unit=inHg
